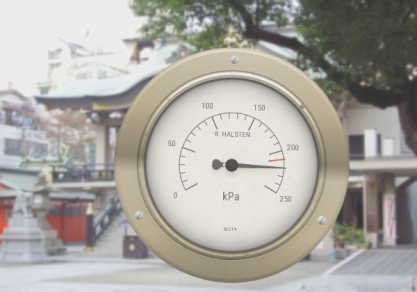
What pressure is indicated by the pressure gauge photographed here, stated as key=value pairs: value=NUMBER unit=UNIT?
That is value=220 unit=kPa
